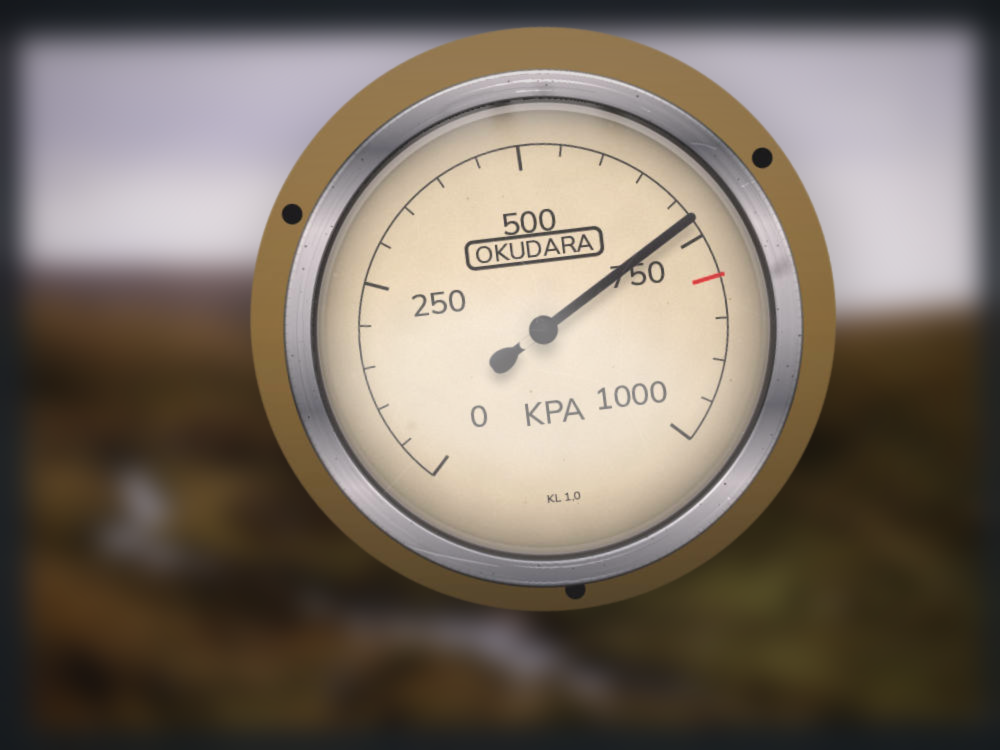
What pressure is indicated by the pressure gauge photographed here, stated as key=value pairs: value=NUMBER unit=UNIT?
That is value=725 unit=kPa
